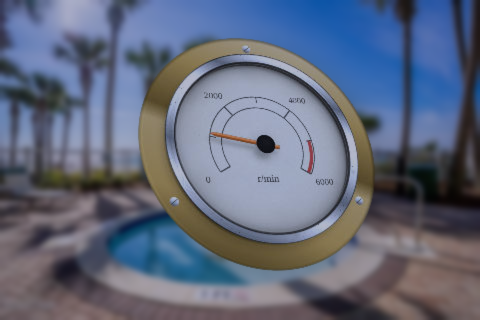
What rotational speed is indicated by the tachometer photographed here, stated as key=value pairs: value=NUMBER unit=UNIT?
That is value=1000 unit=rpm
